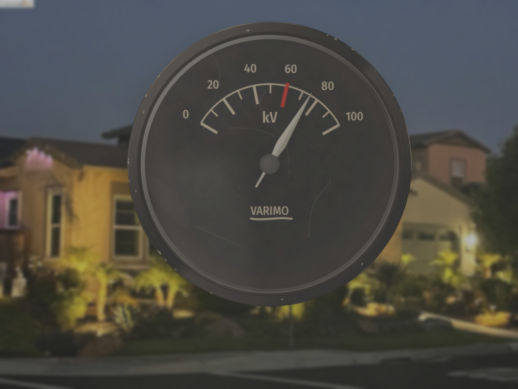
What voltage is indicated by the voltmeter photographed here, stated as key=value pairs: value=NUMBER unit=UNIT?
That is value=75 unit=kV
